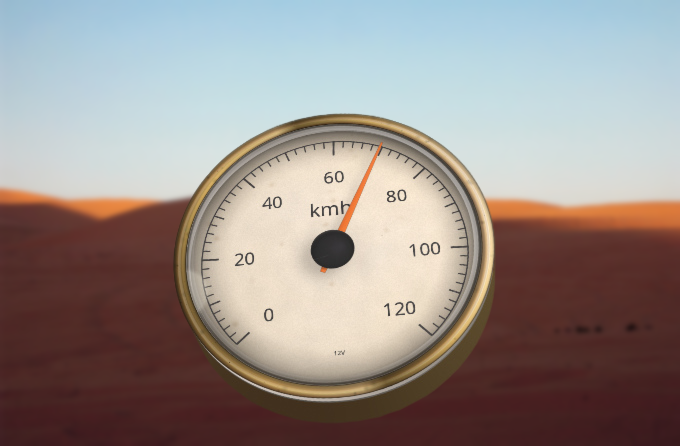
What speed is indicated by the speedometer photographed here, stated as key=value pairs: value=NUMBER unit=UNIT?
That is value=70 unit=km/h
